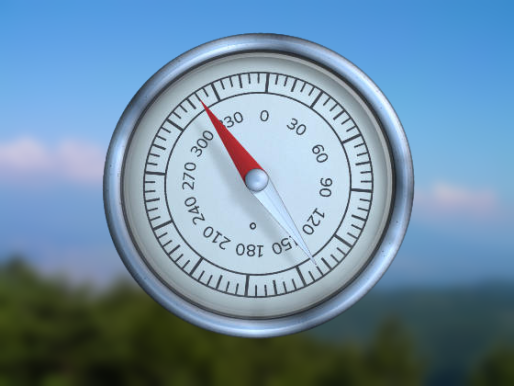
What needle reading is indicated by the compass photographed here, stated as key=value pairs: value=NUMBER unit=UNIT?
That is value=320 unit=°
